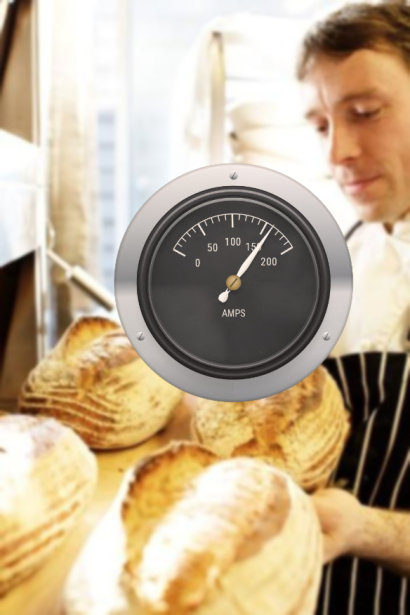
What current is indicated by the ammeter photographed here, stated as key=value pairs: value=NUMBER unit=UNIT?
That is value=160 unit=A
